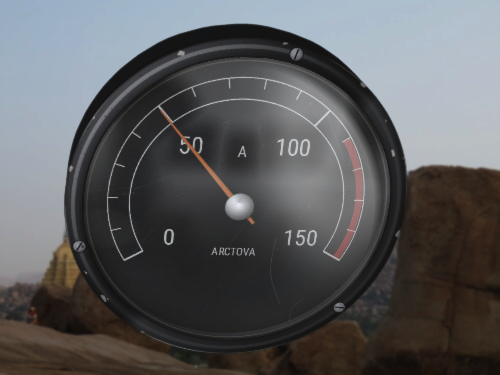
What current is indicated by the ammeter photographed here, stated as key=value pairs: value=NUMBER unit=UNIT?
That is value=50 unit=A
